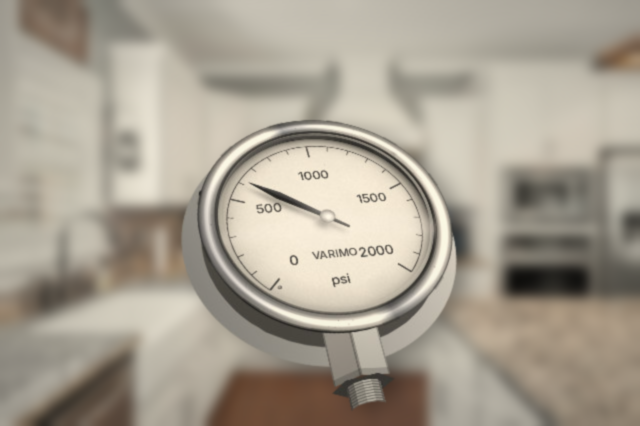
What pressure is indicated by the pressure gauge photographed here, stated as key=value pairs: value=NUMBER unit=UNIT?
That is value=600 unit=psi
